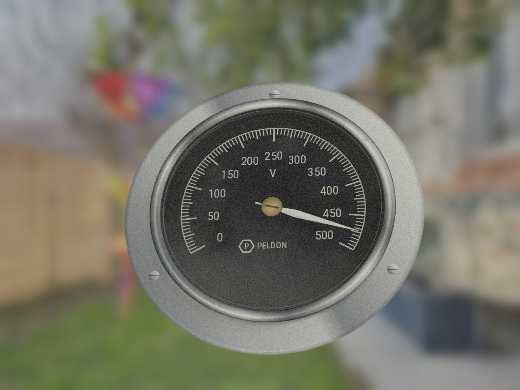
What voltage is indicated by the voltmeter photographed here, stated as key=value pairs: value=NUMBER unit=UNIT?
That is value=475 unit=V
